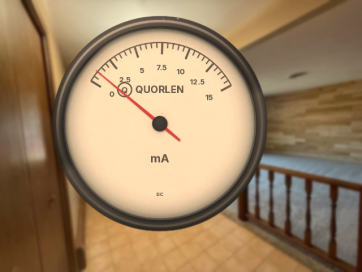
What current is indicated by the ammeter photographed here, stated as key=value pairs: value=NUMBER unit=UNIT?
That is value=1 unit=mA
